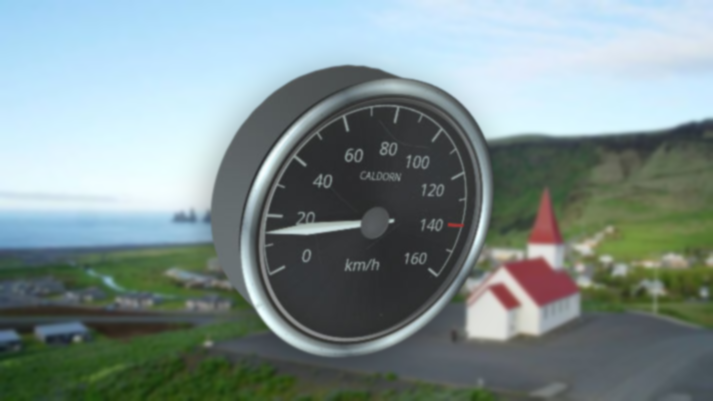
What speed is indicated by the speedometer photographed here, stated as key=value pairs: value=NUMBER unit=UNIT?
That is value=15 unit=km/h
